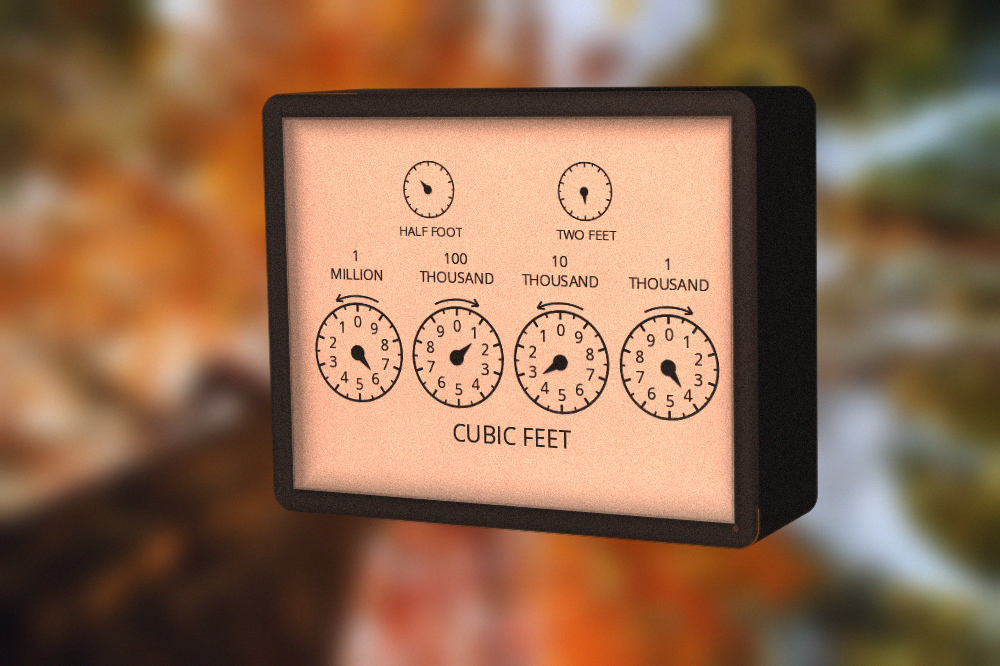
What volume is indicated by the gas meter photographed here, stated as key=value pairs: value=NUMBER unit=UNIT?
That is value=613400 unit=ft³
